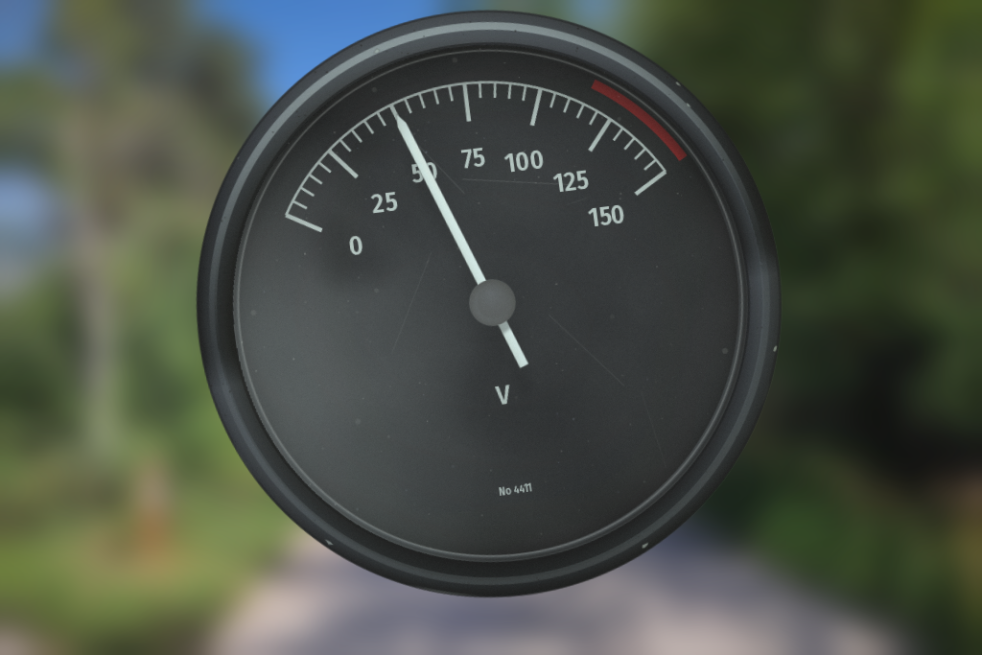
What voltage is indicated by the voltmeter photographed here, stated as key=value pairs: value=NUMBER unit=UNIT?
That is value=50 unit=V
